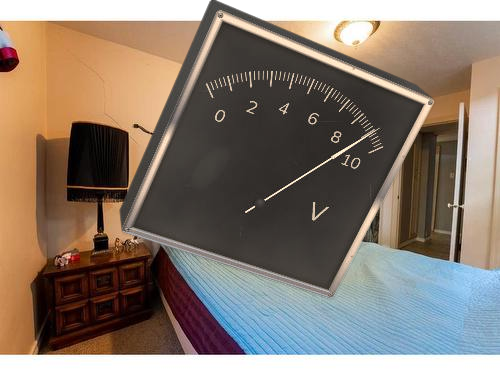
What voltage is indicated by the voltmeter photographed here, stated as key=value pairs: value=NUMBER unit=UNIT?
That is value=9 unit=V
